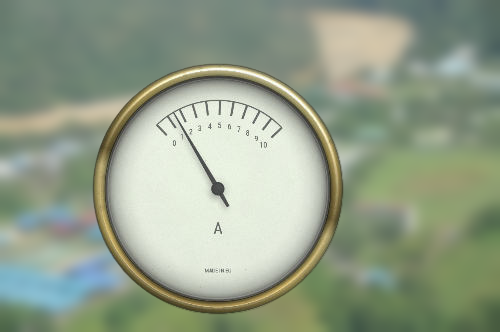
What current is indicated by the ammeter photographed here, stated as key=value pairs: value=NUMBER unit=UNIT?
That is value=1.5 unit=A
